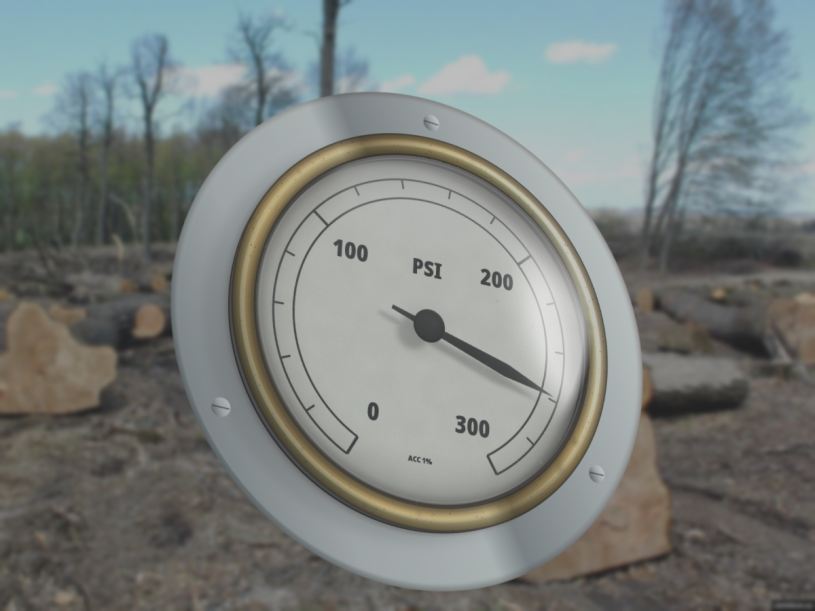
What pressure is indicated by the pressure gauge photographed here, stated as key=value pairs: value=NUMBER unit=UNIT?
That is value=260 unit=psi
